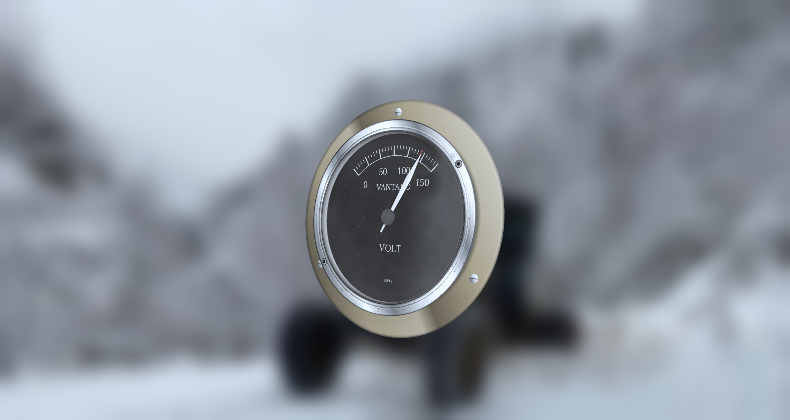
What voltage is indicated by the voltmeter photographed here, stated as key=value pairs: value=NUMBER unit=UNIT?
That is value=125 unit=V
